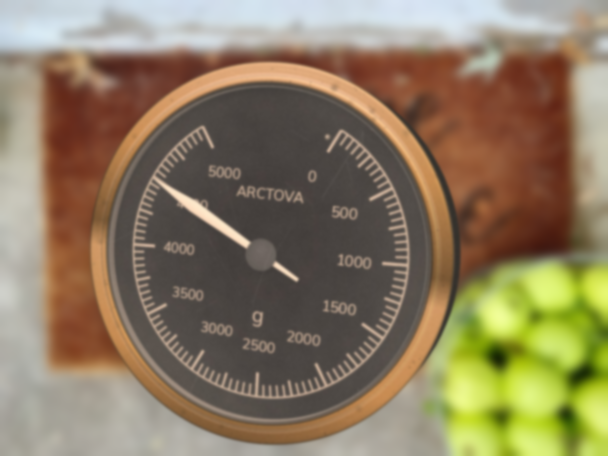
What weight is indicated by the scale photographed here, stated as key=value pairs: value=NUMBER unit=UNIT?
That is value=4500 unit=g
